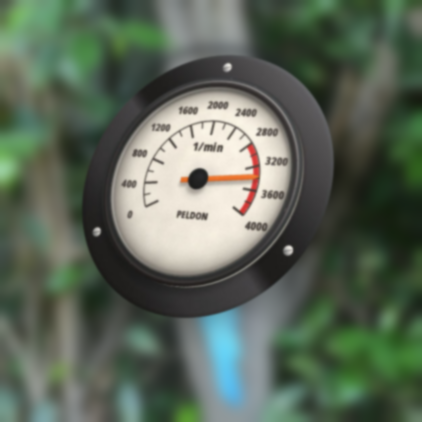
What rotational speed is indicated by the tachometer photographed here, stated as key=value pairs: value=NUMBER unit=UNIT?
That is value=3400 unit=rpm
